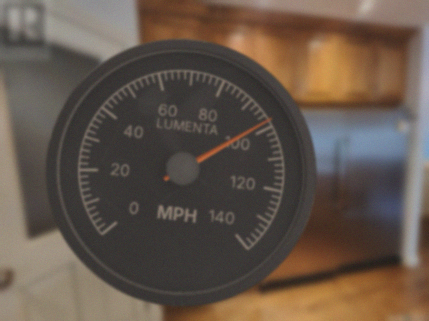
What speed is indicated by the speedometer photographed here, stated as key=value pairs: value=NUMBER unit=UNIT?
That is value=98 unit=mph
